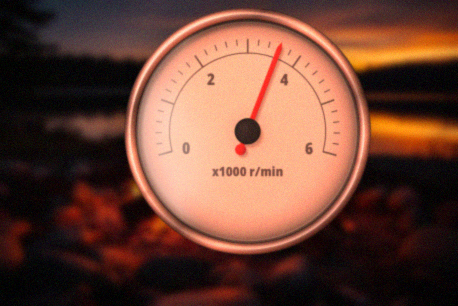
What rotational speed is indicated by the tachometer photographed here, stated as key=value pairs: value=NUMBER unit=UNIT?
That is value=3600 unit=rpm
